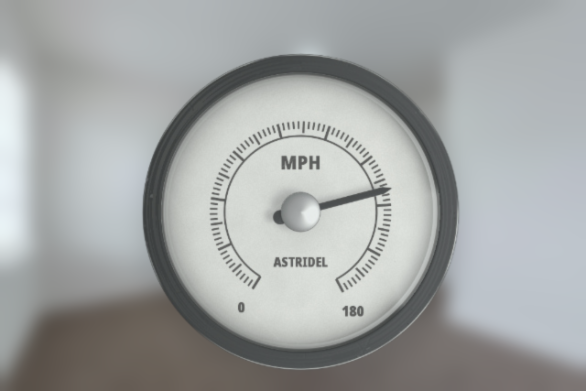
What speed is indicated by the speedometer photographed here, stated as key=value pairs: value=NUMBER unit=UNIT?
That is value=134 unit=mph
